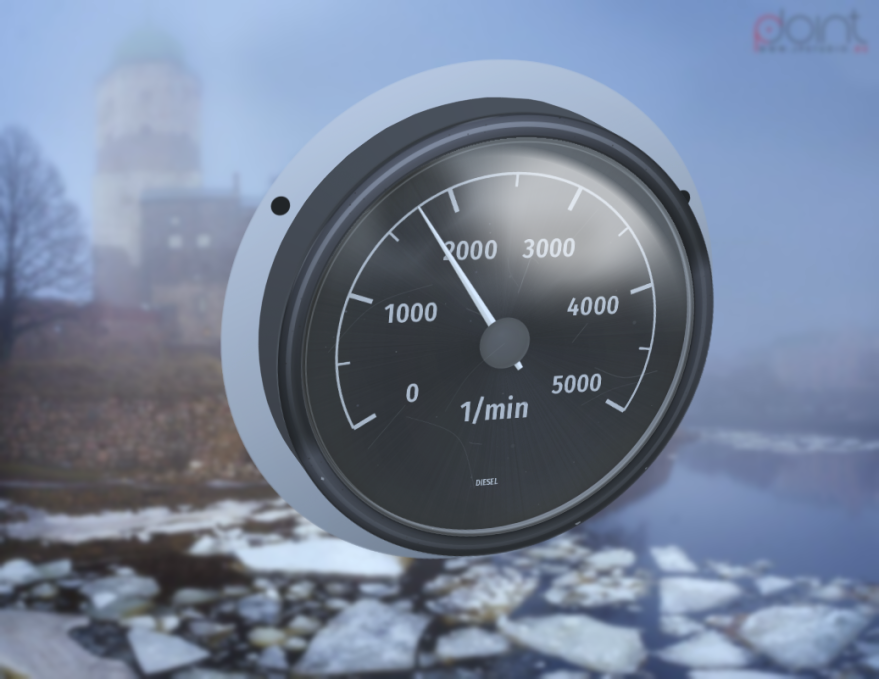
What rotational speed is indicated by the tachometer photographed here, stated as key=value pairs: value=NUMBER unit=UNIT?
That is value=1750 unit=rpm
